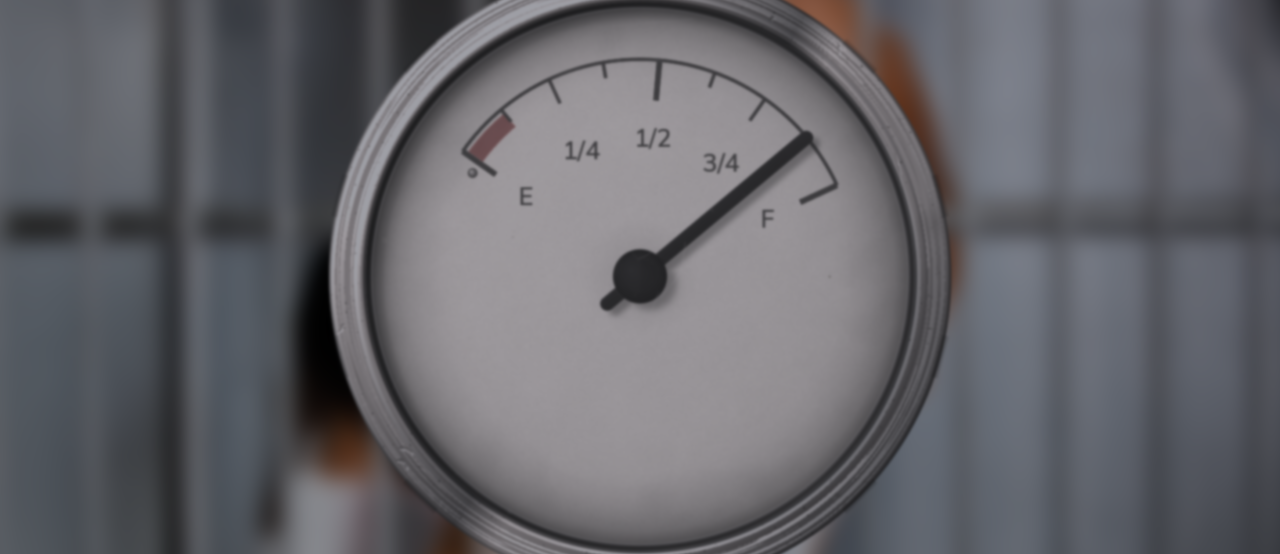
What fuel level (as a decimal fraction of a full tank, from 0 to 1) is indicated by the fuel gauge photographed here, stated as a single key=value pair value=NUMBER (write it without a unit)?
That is value=0.875
